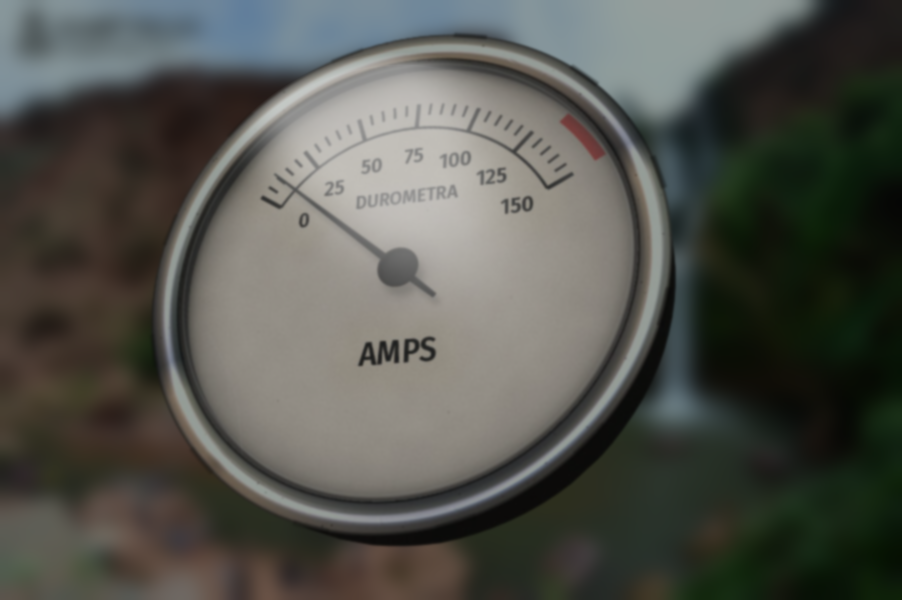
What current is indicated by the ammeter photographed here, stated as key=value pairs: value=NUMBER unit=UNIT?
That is value=10 unit=A
